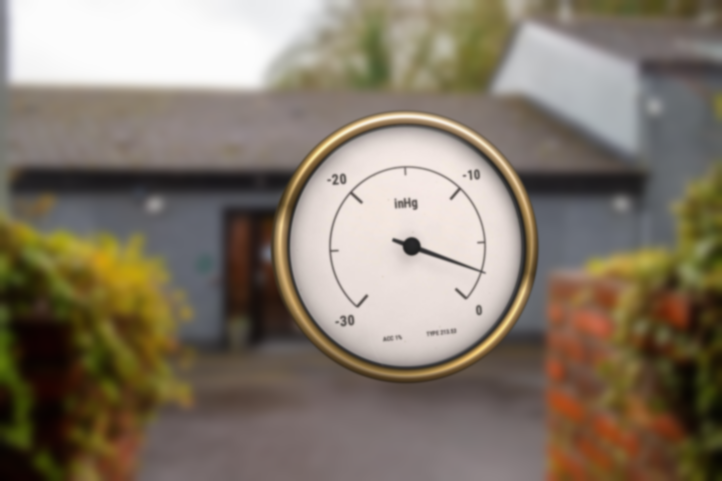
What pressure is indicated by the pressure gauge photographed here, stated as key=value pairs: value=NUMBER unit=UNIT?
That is value=-2.5 unit=inHg
